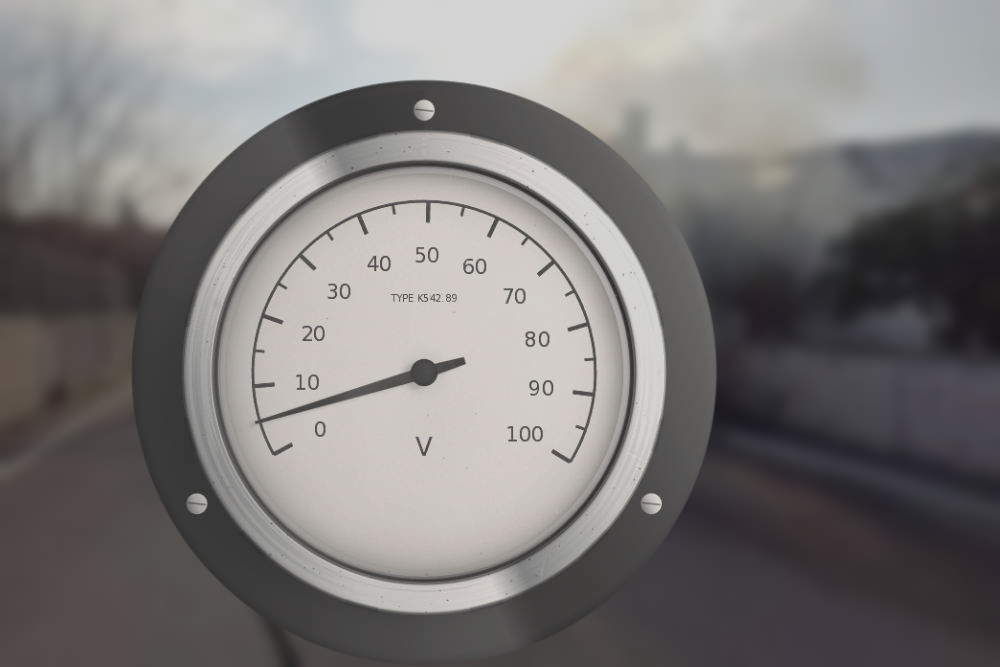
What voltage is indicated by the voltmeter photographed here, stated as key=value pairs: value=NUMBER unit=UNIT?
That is value=5 unit=V
